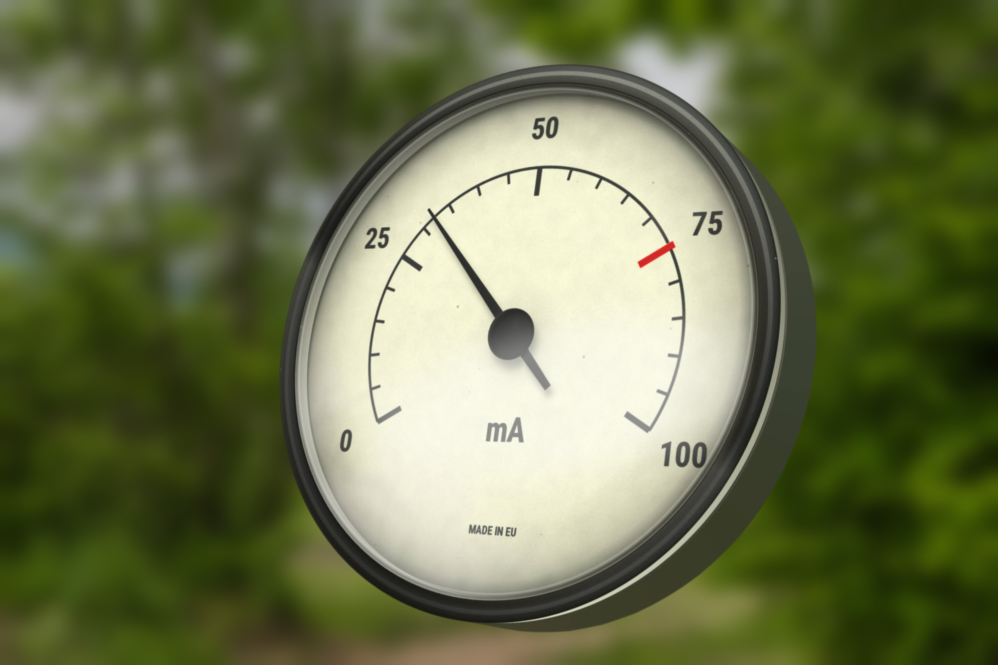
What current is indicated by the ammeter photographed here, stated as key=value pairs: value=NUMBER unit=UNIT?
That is value=32.5 unit=mA
